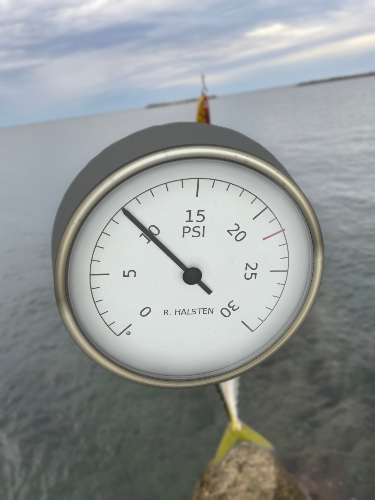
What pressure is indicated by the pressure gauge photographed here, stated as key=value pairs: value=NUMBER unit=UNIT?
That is value=10 unit=psi
